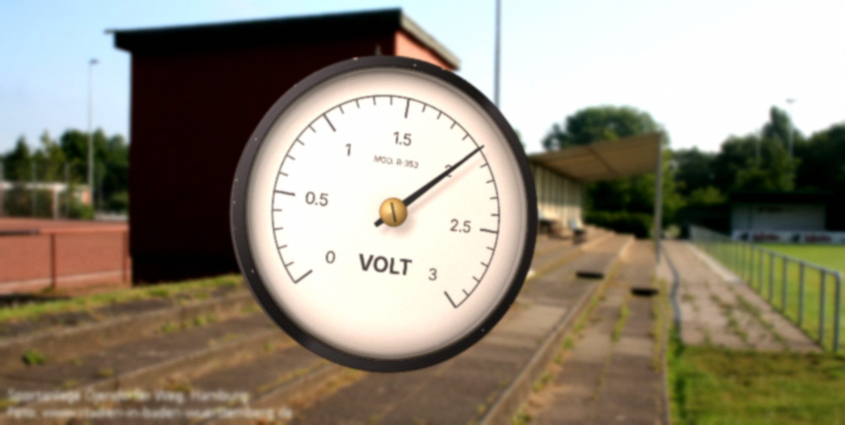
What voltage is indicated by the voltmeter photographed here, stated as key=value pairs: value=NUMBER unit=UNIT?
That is value=2 unit=V
